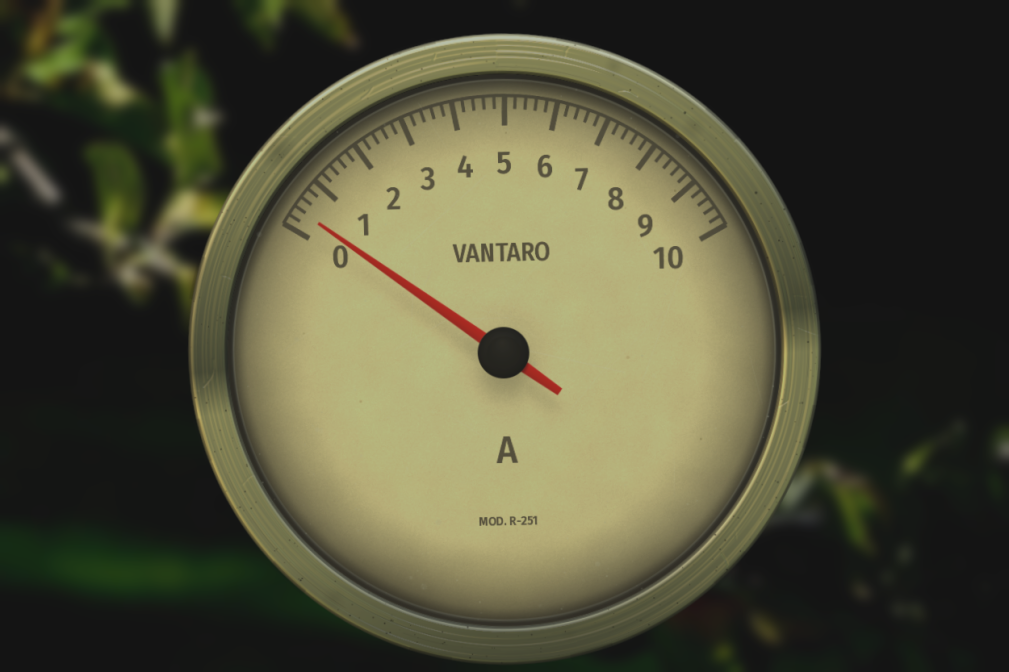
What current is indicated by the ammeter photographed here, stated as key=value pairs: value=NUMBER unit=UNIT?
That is value=0.4 unit=A
